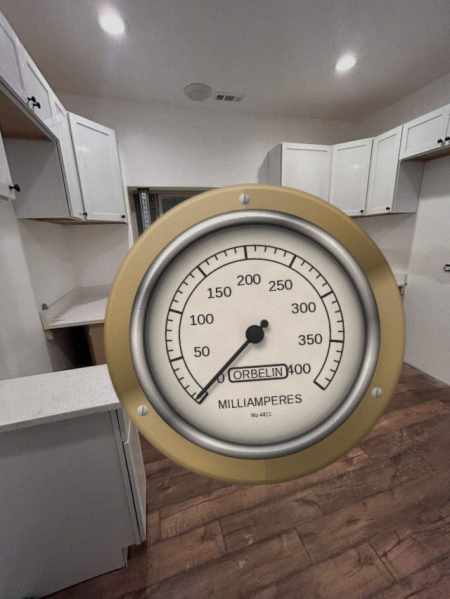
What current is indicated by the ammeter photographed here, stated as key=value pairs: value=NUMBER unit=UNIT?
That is value=5 unit=mA
